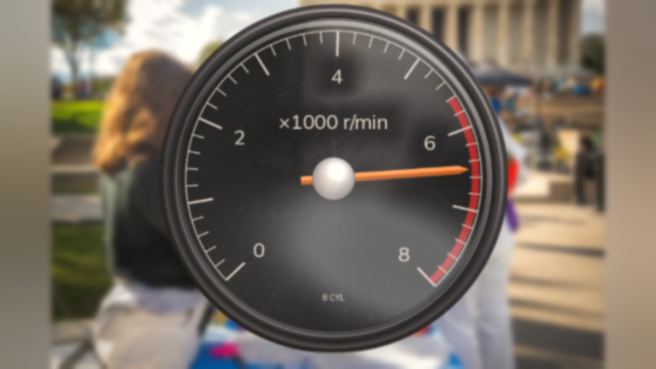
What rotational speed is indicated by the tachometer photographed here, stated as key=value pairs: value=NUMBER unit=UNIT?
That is value=6500 unit=rpm
